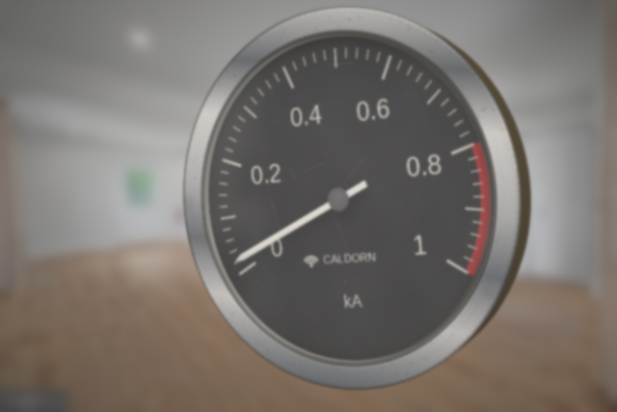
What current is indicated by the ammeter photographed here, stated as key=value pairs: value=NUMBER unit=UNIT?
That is value=0.02 unit=kA
